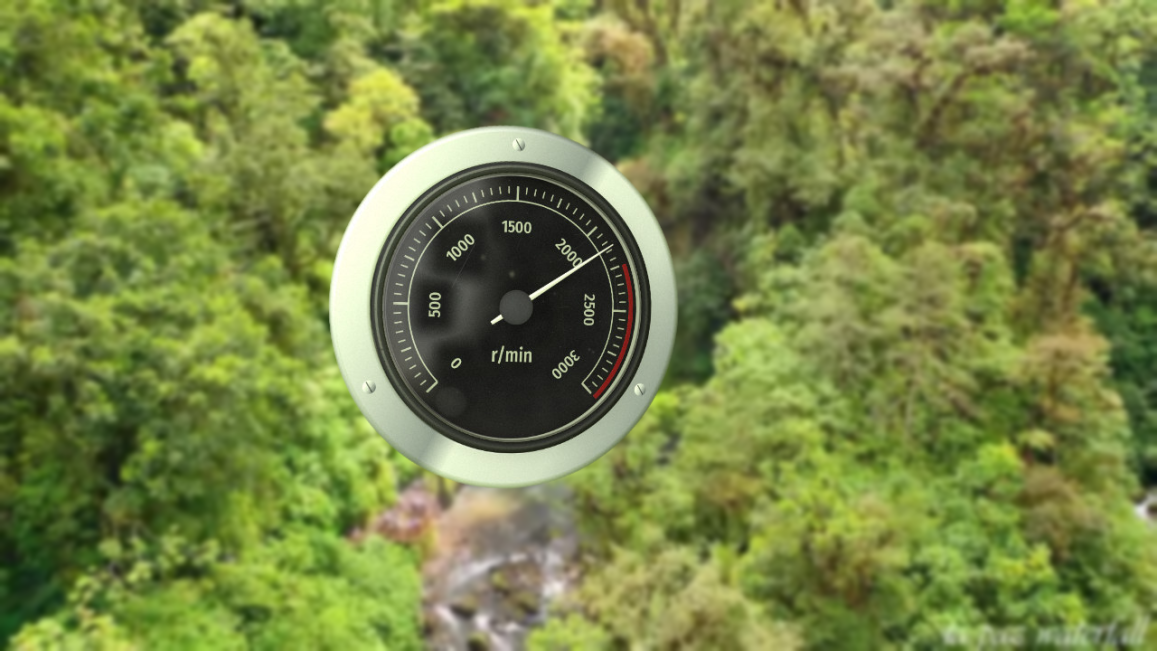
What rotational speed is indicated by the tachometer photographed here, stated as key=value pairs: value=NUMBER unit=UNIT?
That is value=2125 unit=rpm
